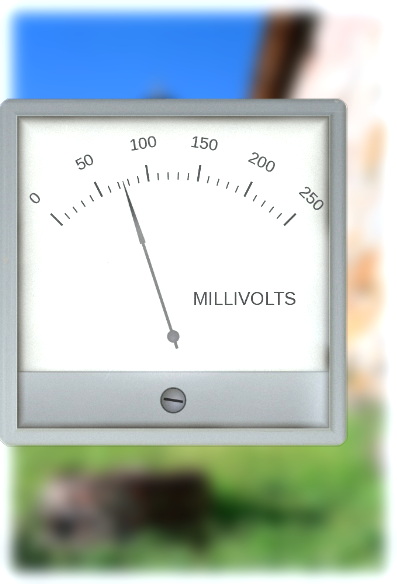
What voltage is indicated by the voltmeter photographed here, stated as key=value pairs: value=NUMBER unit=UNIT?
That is value=75 unit=mV
